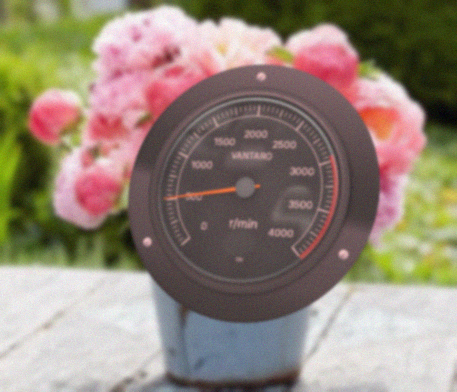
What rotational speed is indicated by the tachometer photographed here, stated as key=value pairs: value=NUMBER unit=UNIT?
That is value=500 unit=rpm
